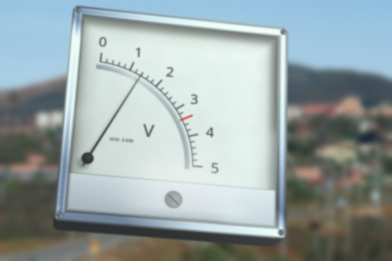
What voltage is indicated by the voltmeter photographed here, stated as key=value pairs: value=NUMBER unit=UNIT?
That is value=1.4 unit=V
